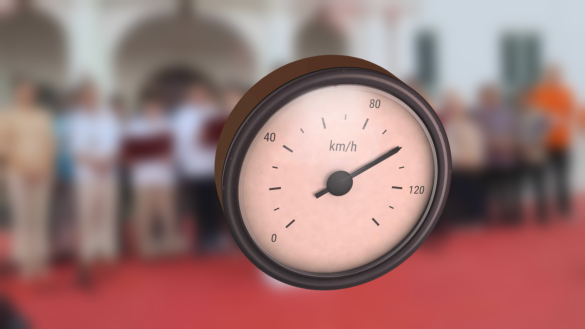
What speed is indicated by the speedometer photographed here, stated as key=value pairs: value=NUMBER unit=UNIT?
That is value=100 unit=km/h
